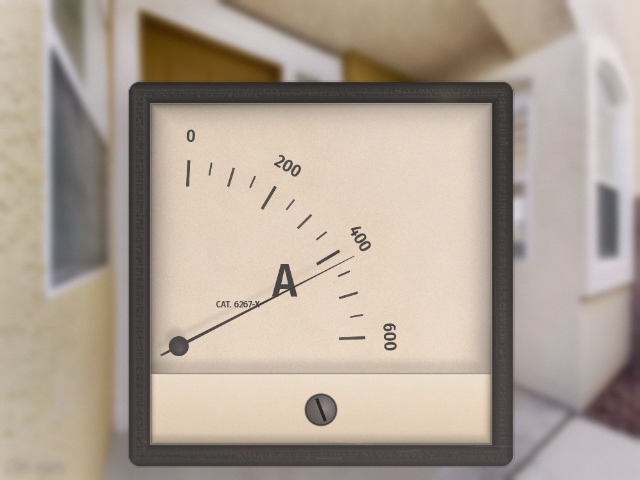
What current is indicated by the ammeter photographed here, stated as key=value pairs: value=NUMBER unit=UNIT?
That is value=425 unit=A
